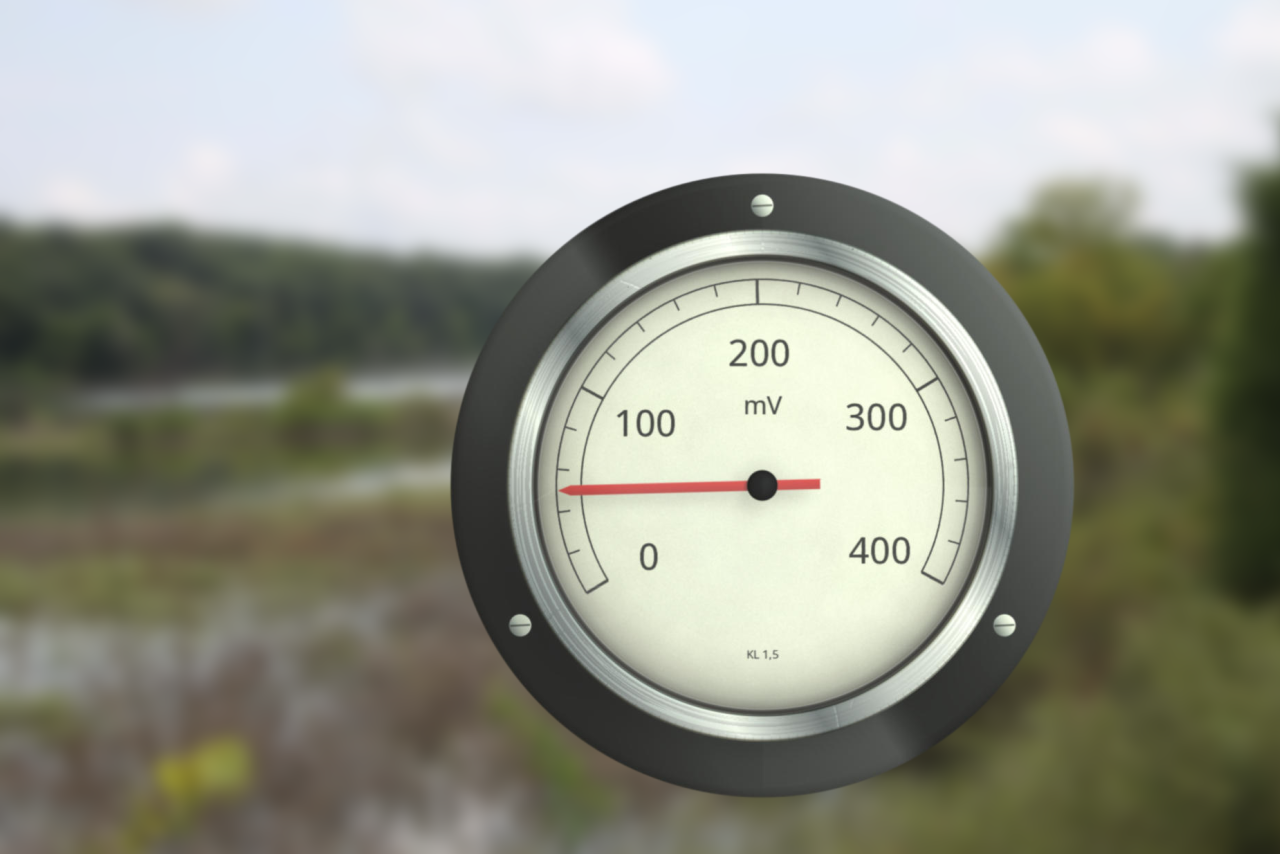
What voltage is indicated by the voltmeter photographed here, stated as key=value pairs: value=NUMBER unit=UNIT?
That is value=50 unit=mV
